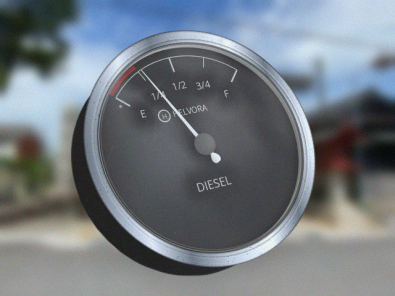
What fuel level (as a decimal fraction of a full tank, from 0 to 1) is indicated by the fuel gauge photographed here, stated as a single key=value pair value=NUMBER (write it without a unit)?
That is value=0.25
